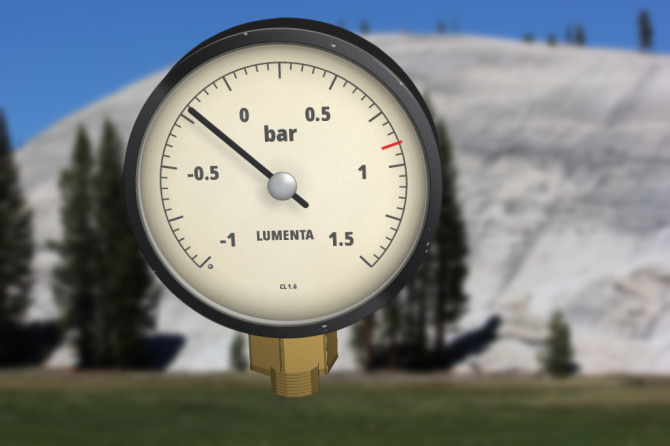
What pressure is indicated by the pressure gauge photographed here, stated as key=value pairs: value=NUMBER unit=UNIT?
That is value=-0.2 unit=bar
